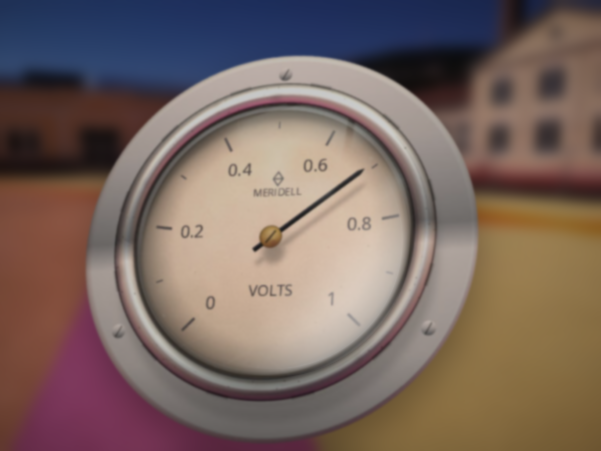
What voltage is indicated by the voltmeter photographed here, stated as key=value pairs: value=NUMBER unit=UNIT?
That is value=0.7 unit=V
